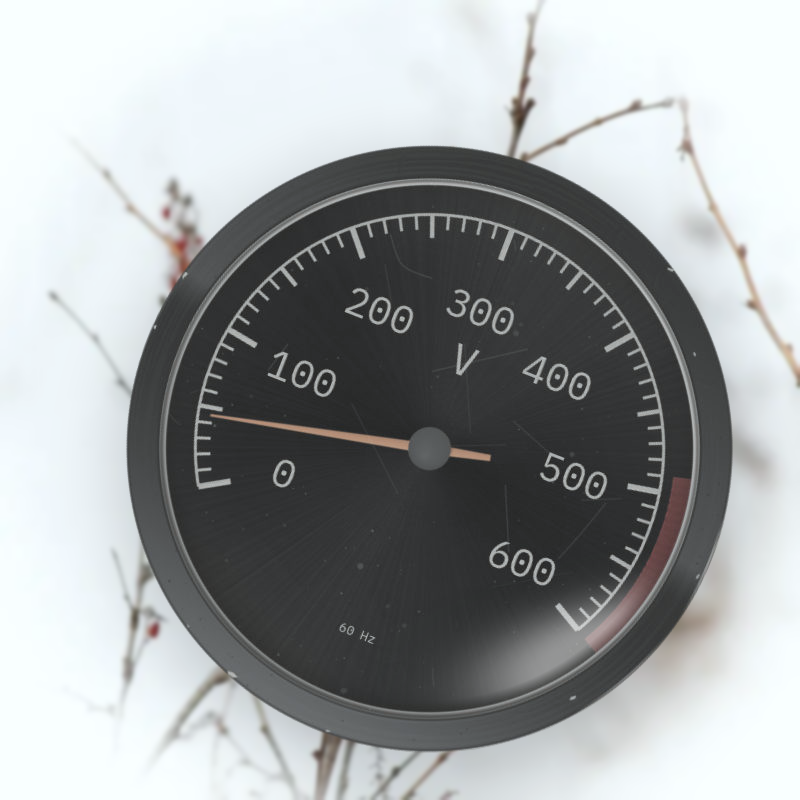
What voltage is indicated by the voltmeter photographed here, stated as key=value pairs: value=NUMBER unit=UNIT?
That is value=45 unit=V
